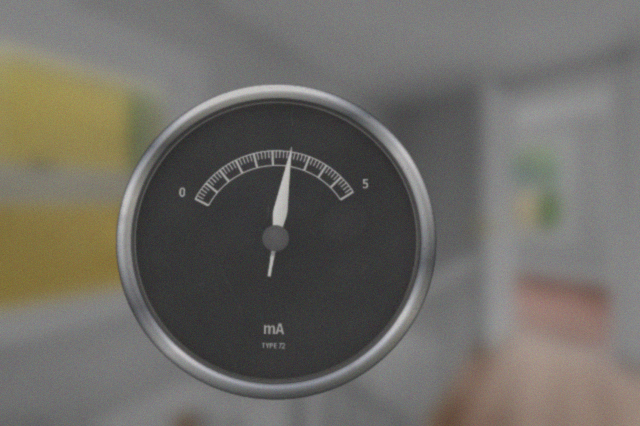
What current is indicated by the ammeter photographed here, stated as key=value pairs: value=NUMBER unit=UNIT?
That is value=3 unit=mA
